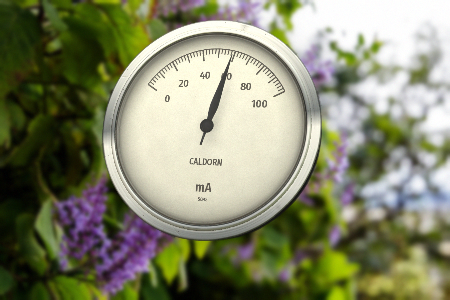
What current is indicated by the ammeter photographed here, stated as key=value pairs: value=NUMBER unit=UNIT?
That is value=60 unit=mA
